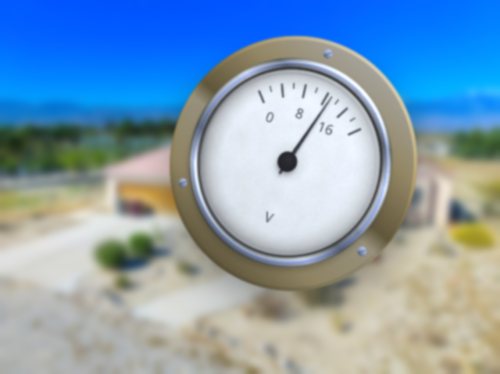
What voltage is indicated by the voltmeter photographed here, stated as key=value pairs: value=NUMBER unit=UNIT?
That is value=13 unit=V
